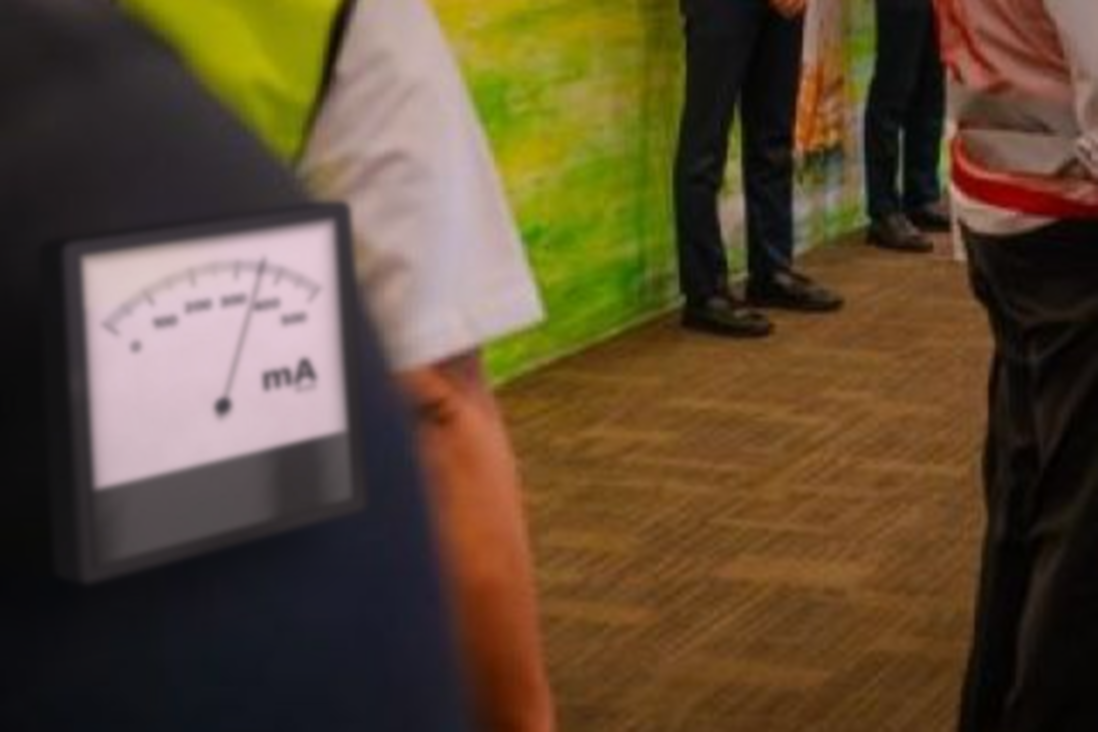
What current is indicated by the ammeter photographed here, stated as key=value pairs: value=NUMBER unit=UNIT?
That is value=350 unit=mA
